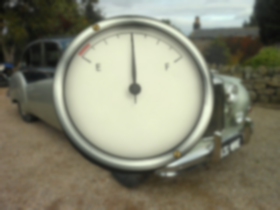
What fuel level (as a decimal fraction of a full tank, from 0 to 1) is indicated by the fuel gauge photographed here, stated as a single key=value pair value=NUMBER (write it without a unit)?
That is value=0.5
